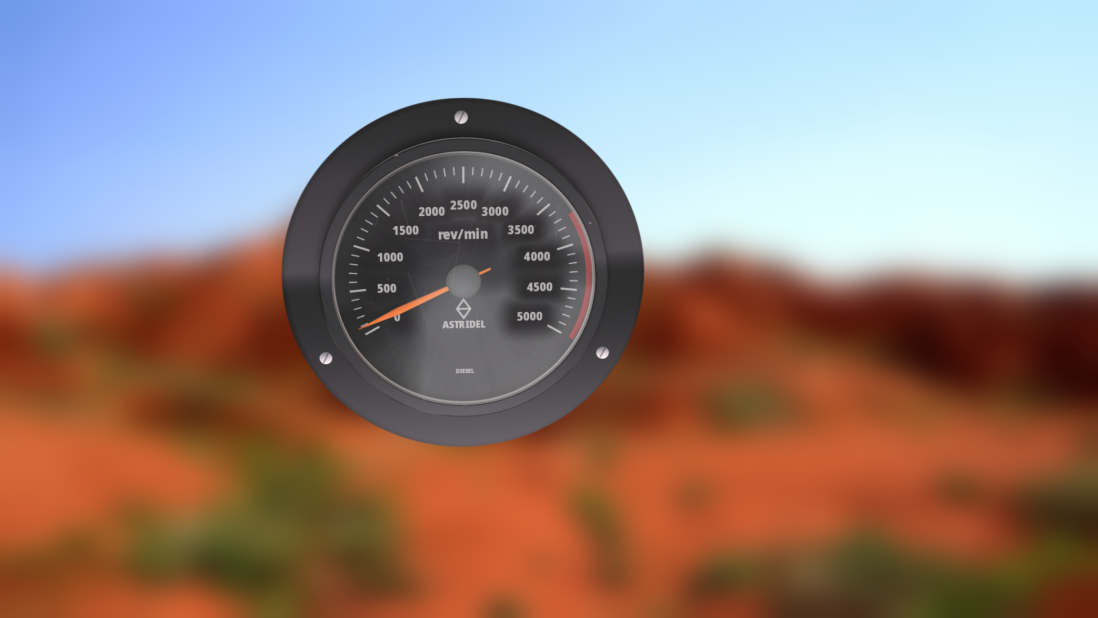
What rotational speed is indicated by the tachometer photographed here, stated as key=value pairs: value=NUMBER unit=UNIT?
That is value=100 unit=rpm
